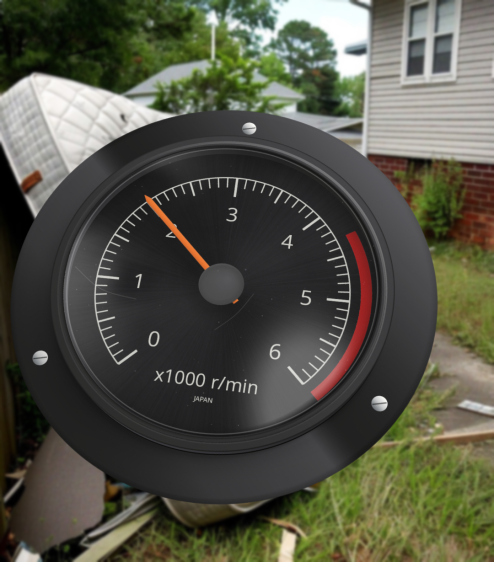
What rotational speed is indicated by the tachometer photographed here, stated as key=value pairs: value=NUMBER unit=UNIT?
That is value=2000 unit=rpm
